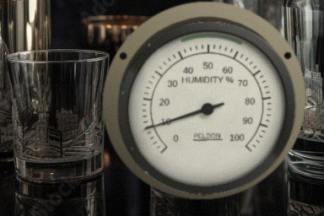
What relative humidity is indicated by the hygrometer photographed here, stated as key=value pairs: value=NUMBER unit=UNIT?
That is value=10 unit=%
